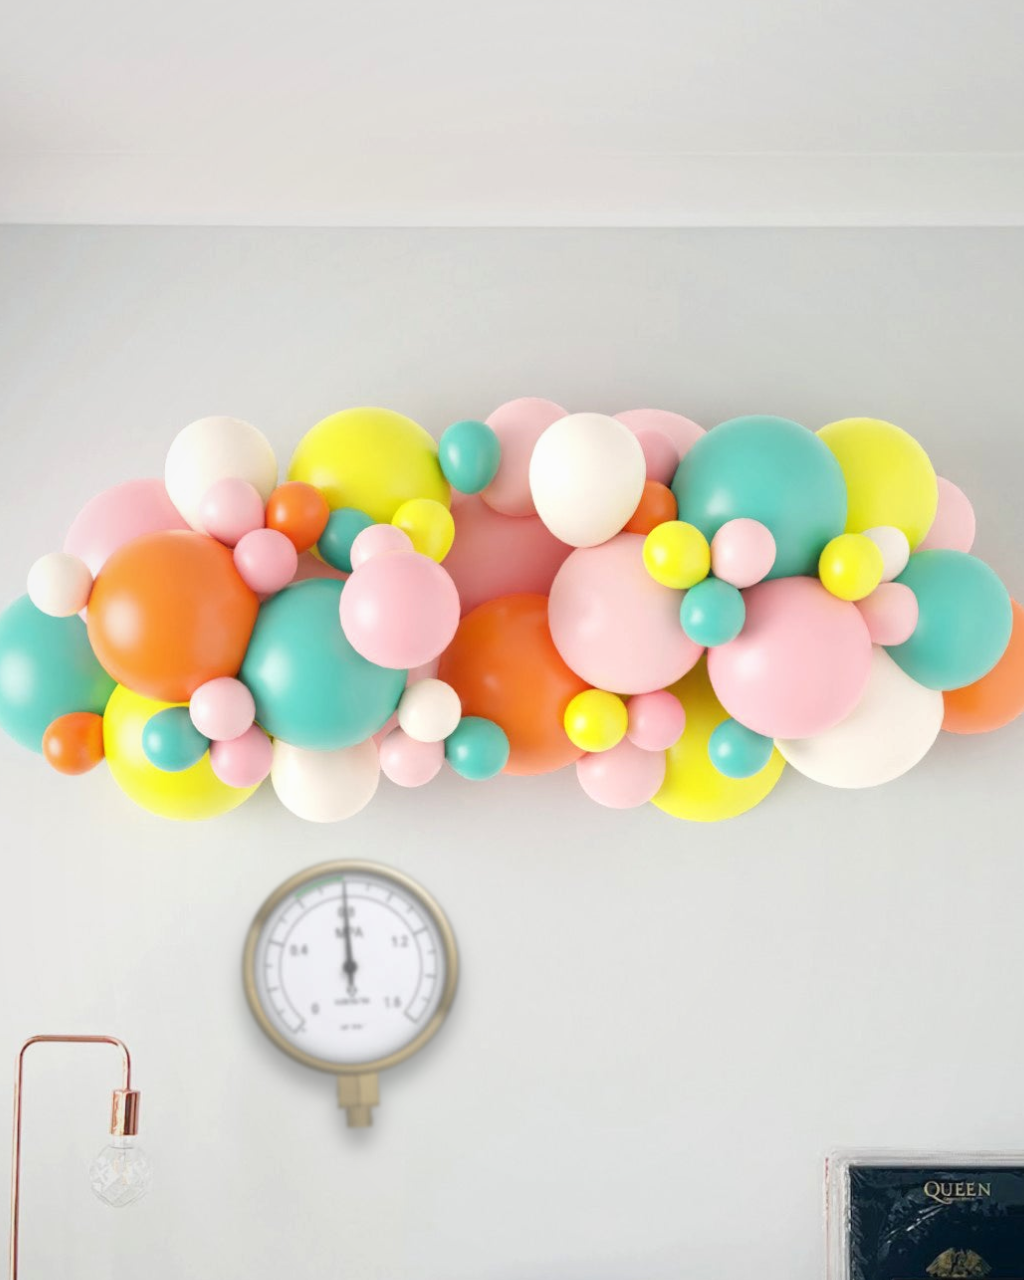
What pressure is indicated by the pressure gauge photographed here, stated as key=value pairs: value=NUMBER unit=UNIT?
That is value=0.8 unit=MPa
